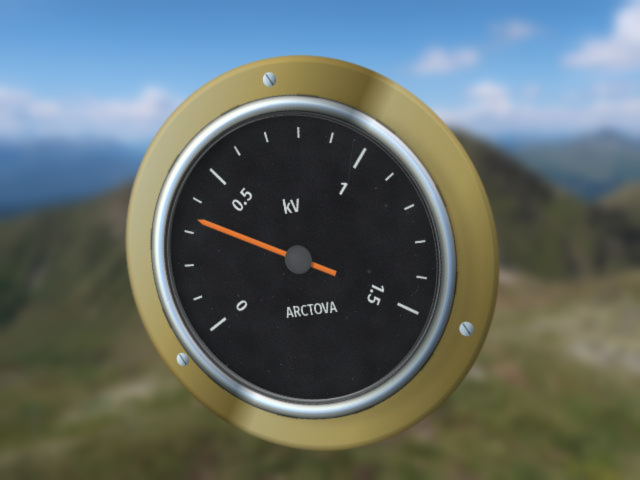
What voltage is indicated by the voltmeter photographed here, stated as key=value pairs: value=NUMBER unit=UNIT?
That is value=0.35 unit=kV
